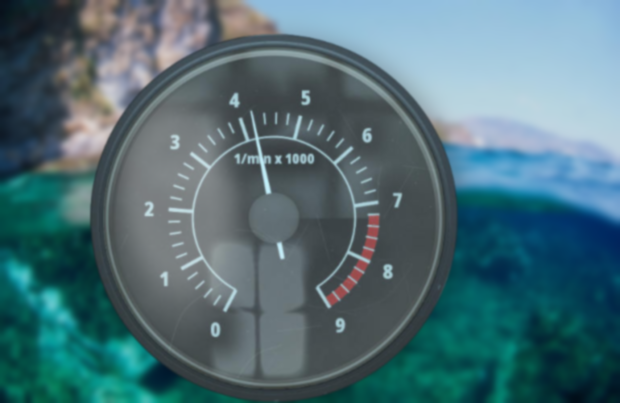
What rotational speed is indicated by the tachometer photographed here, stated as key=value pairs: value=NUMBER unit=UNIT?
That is value=4200 unit=rpm
